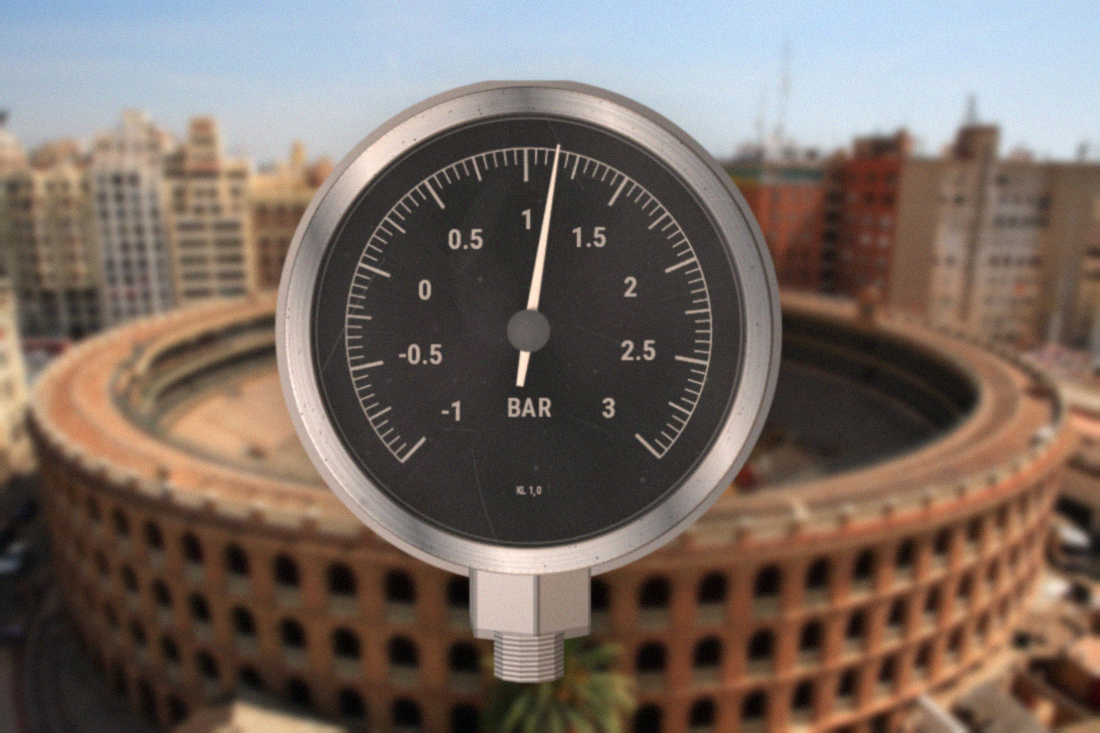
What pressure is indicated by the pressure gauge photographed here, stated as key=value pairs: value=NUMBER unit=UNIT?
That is value=1.15 unit=bar
